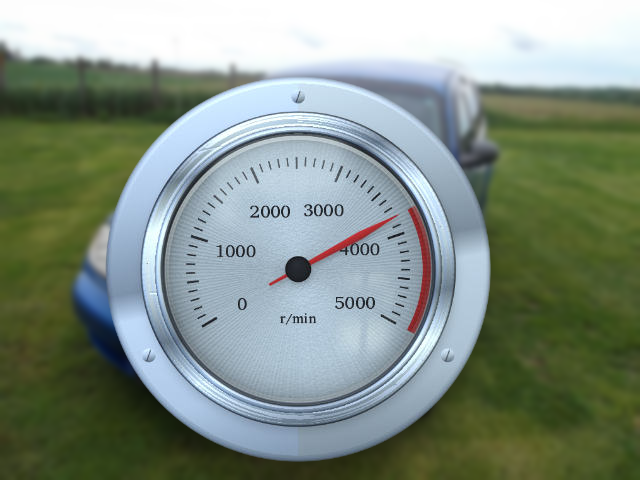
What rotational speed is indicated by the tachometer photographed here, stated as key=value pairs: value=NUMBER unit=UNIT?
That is value=3800 unit=rpm
